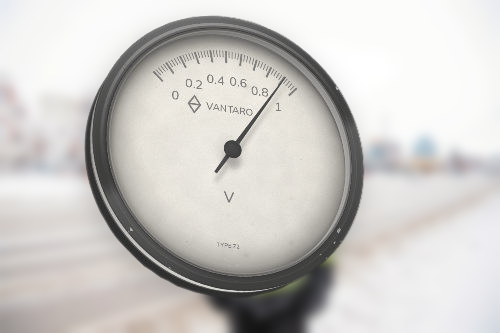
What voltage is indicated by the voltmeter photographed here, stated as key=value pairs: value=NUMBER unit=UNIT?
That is value=0.9 unit=V
